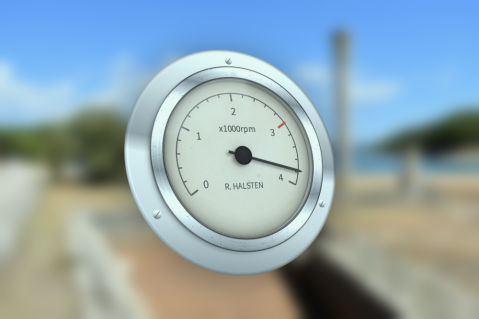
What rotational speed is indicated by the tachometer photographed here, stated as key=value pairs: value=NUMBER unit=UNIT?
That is value=3800 unit=rpm
